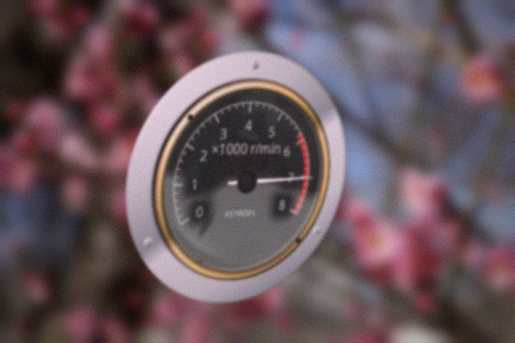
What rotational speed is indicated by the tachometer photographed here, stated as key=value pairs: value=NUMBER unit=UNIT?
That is value=7000 unit=rpm
